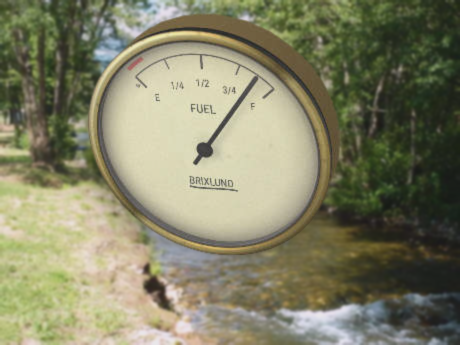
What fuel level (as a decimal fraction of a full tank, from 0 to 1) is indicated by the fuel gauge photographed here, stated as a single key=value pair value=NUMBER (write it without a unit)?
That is value=0.875
